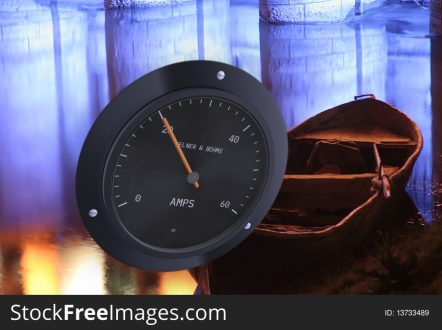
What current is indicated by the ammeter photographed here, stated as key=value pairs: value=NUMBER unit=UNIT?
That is value=20 unit=A
